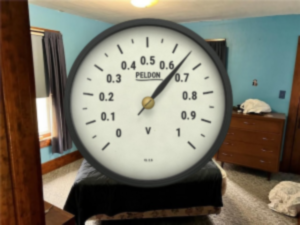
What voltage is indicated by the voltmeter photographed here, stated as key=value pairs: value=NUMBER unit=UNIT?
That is value=0.65 unit=V
